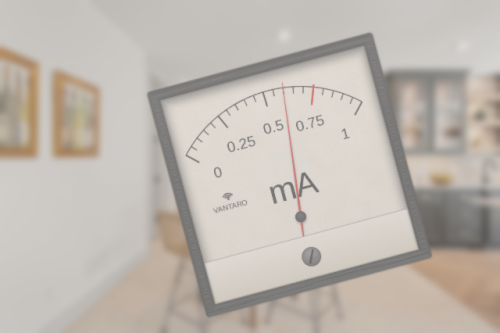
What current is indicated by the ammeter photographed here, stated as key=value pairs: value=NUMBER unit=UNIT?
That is value=0.6 unit=mA
